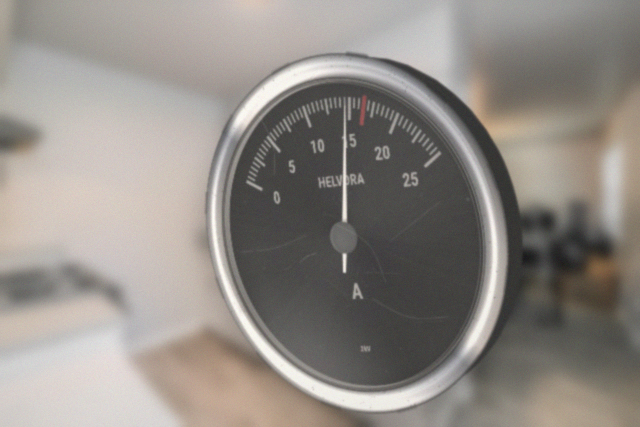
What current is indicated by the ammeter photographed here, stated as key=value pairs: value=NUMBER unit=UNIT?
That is value=15 unit=A
